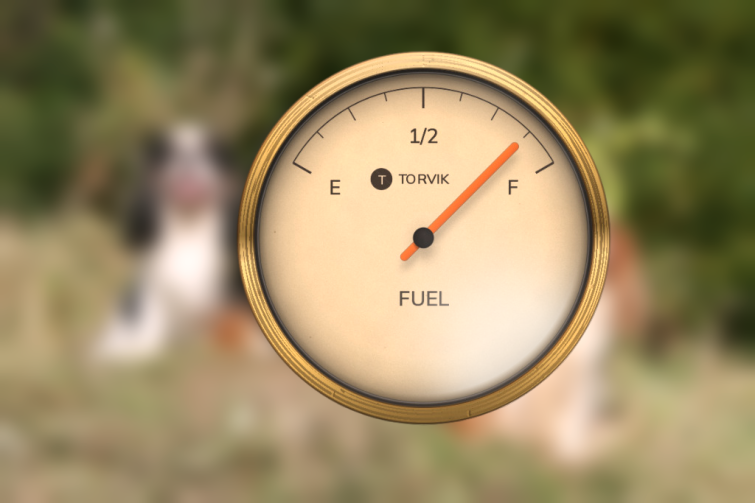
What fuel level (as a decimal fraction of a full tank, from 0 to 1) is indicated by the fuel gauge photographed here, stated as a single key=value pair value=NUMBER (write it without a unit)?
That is value=0.875
